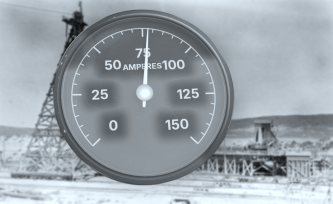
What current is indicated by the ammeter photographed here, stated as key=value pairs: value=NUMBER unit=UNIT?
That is value=77.5 unit=A
